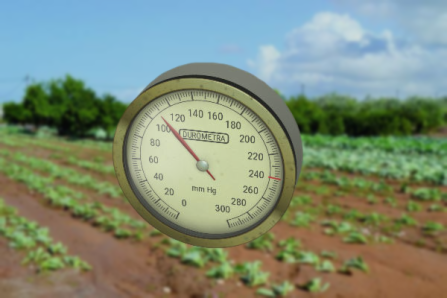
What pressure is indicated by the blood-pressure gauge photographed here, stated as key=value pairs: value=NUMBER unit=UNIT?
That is value=110 unit=mmHg
